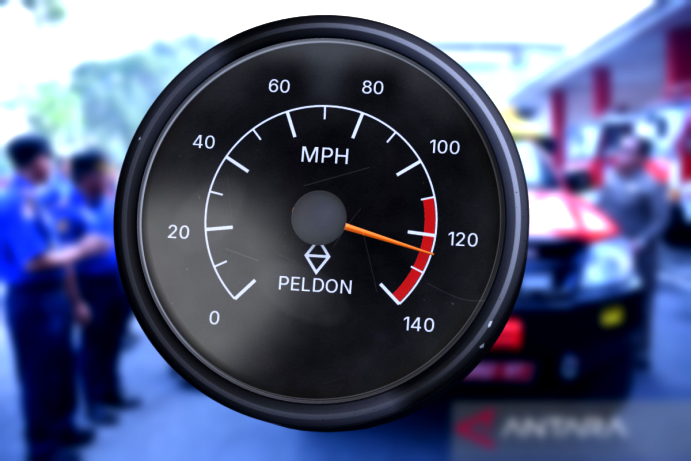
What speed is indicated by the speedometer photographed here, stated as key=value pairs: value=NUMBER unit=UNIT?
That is value=125 unit=mph
